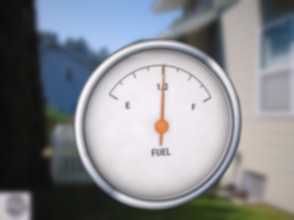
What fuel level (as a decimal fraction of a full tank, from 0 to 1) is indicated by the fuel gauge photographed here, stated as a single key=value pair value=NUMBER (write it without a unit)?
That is value=0.5
